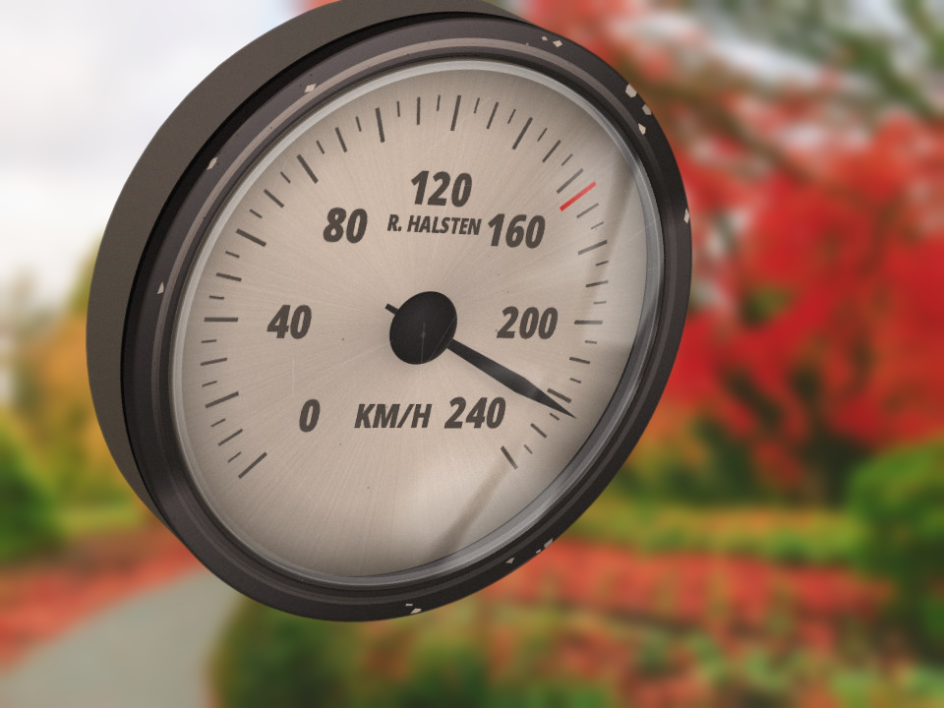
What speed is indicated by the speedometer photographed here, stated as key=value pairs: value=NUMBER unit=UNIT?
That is value=222.5 unit=km/h
